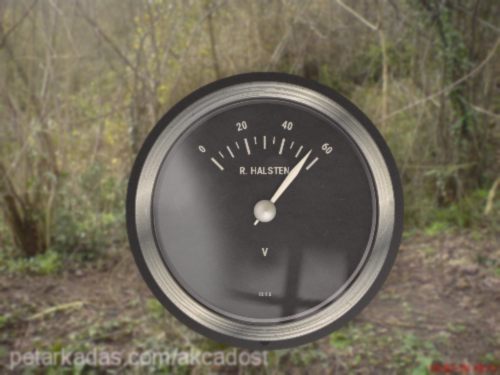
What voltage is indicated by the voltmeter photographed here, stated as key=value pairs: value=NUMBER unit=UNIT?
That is value=55 unit=V
